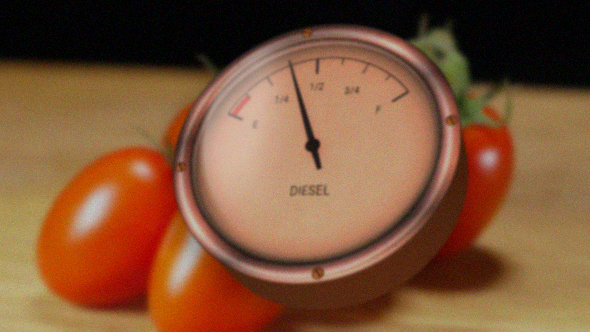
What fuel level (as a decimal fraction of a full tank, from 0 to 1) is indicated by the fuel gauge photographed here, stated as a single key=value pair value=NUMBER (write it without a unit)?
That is value=0.375
